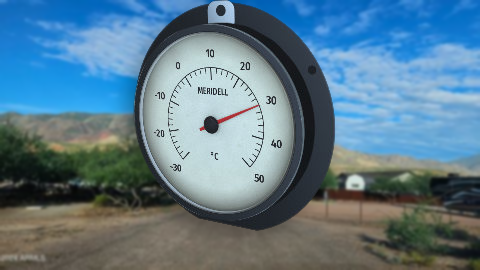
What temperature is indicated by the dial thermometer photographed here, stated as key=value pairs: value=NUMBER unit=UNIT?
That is value=30 unit=°C
